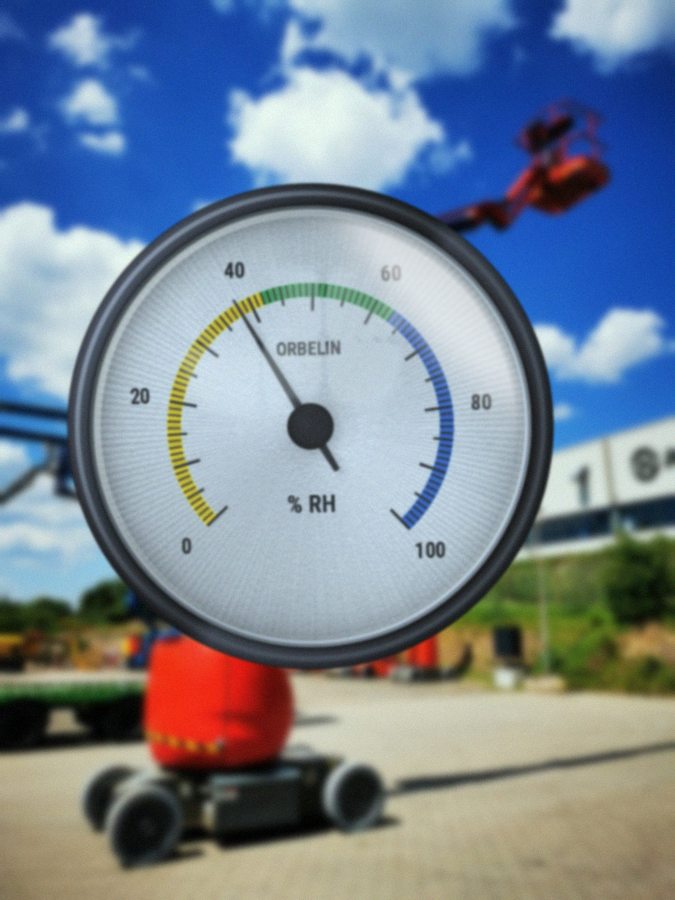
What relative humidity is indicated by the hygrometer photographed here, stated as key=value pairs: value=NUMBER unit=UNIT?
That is value=38 unit=%
